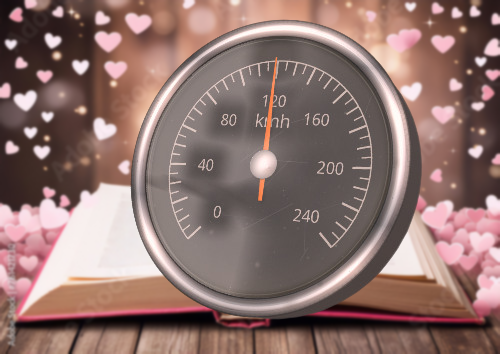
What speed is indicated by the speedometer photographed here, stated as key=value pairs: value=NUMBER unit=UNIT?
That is value=120 unit=km/h
